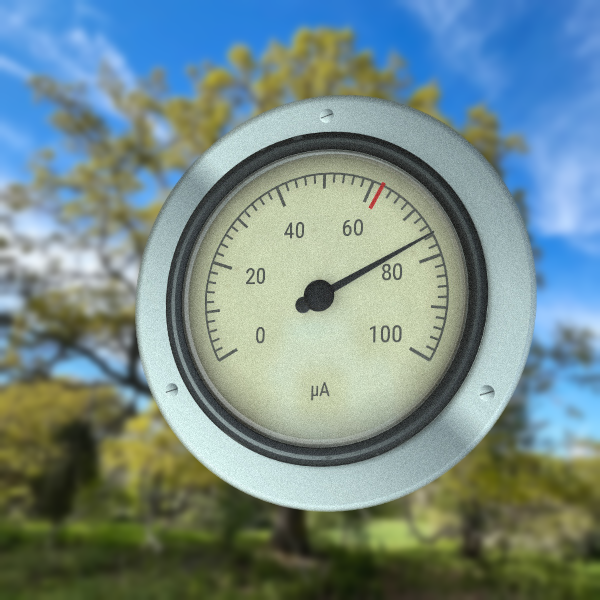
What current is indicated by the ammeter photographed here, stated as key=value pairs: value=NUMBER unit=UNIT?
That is value=76 unit=µA
